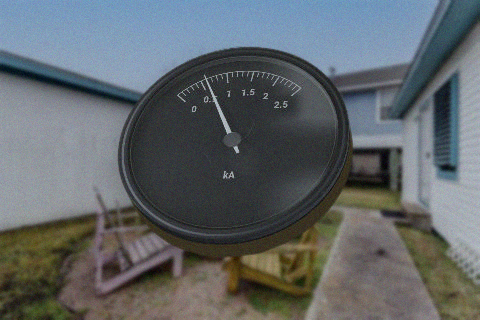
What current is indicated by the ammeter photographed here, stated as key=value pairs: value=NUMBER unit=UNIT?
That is value=0.6 unit=kA
